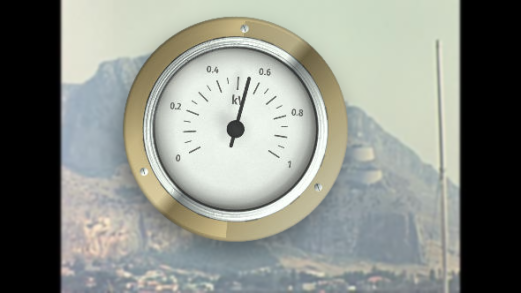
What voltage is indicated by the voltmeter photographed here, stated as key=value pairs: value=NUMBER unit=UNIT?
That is value=0.55 unit=kV
